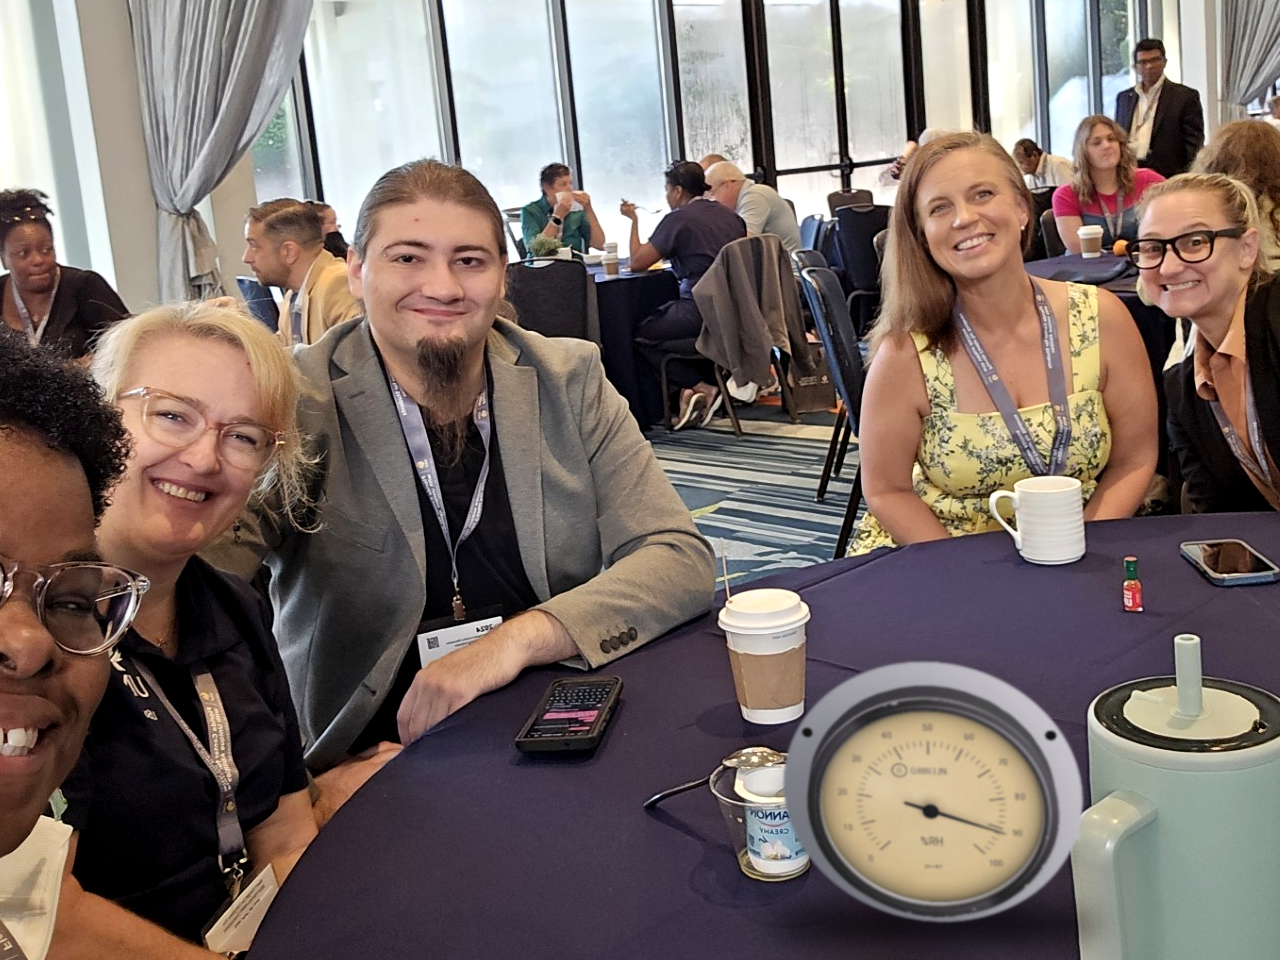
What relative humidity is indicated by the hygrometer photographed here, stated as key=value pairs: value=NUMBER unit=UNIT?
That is value=90 unit=%
